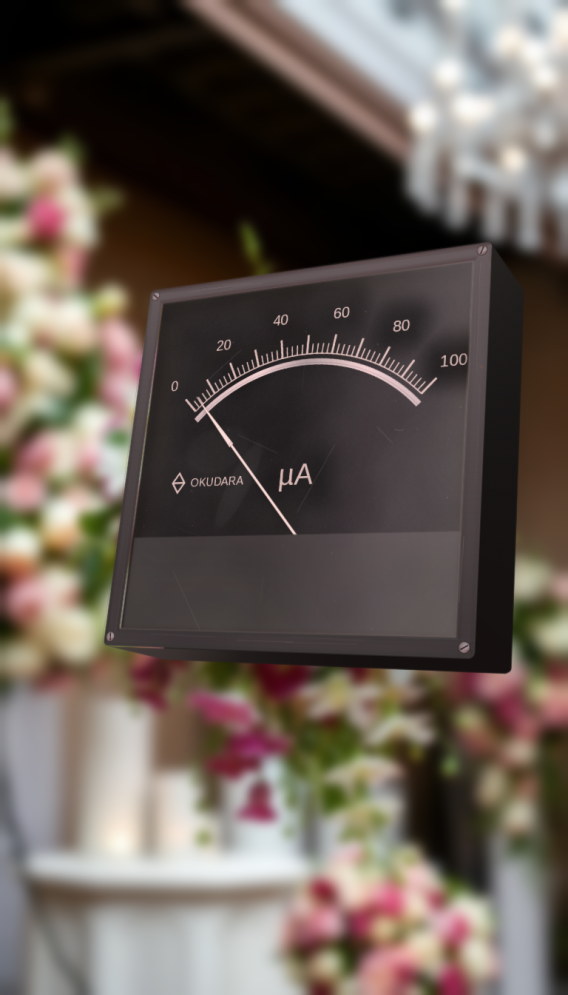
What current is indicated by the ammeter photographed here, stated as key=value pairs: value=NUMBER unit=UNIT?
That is value=4 unit=µA
